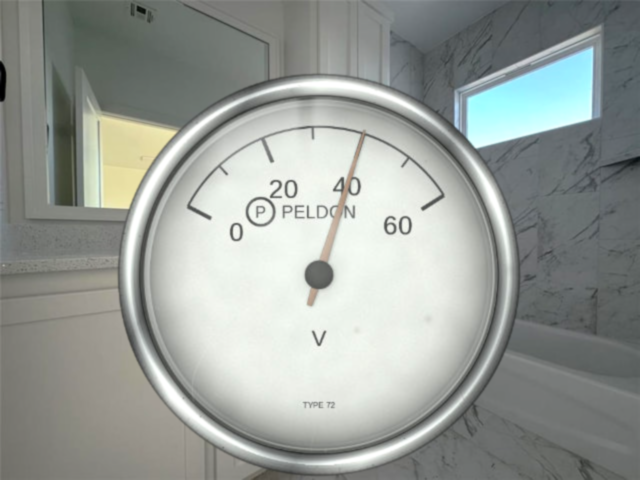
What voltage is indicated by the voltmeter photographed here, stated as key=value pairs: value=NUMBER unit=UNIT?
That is value=40 unit=V
